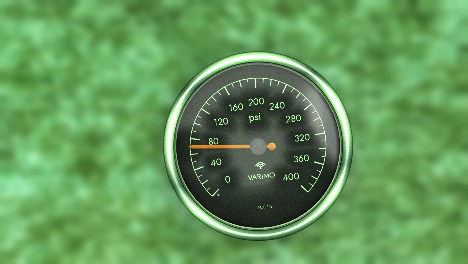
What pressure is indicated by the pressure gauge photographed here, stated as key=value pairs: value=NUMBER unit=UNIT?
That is value=70 unit=psi
